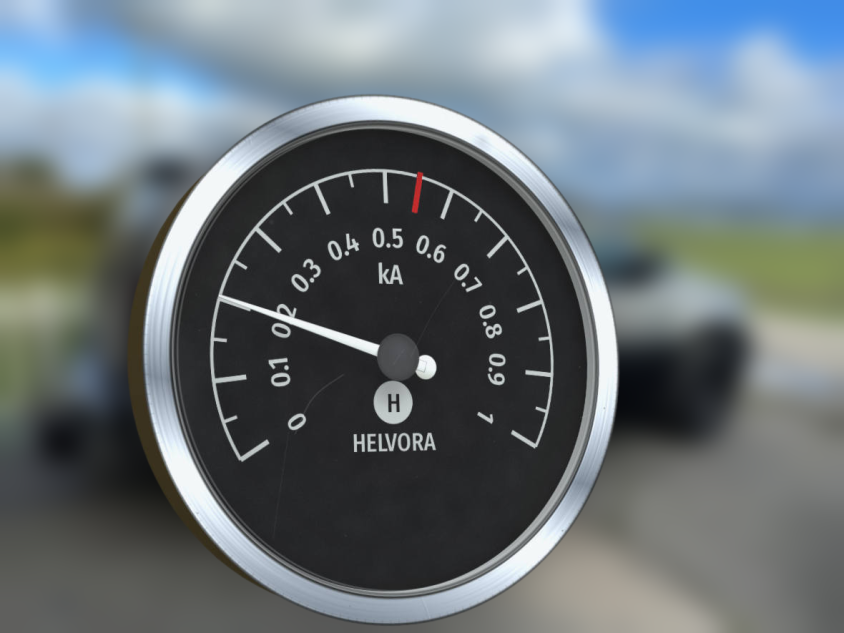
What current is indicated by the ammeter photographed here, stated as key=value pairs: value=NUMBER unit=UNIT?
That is value=0.2 unit=kA
